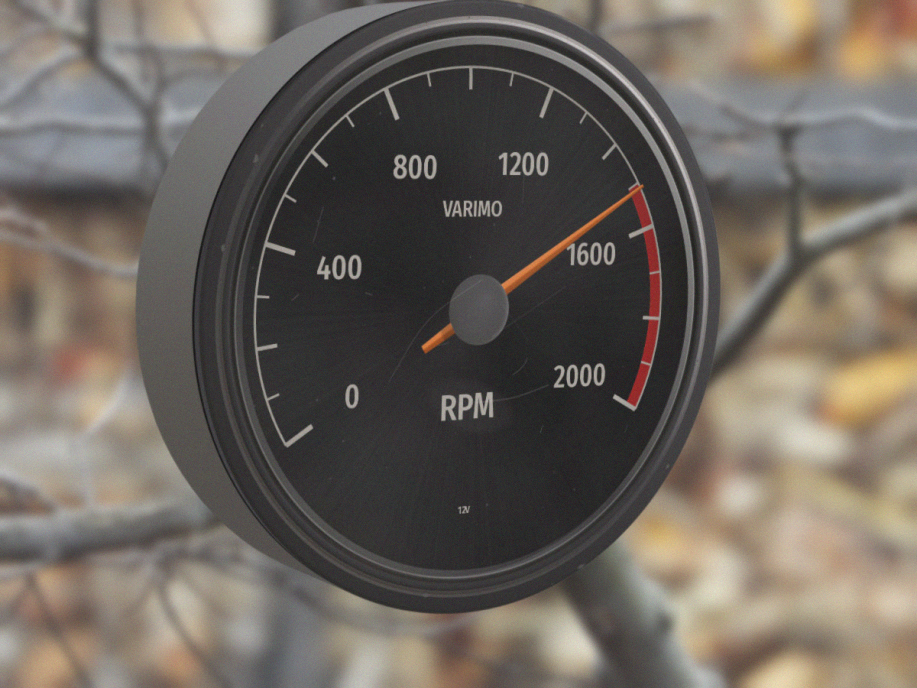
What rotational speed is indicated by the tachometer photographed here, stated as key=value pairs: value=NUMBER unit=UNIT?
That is value=1500 unit=rpm
